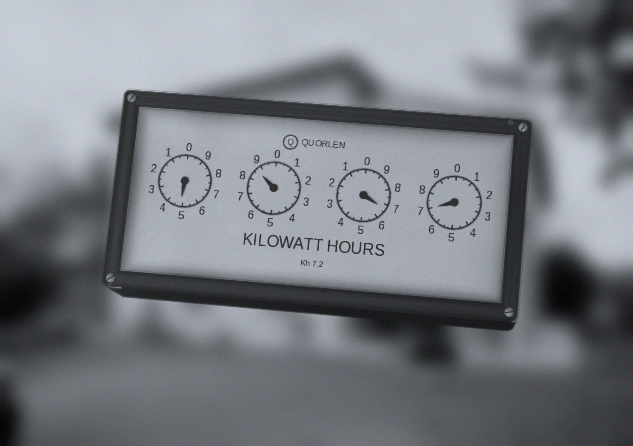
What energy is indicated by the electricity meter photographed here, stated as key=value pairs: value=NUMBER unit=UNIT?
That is value=4867 unit=kWh
